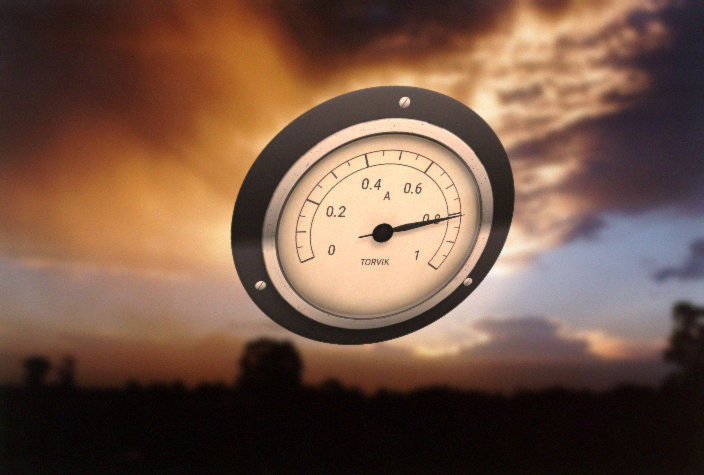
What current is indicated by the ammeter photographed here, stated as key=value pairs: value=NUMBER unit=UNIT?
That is value=0.8 unit=A
